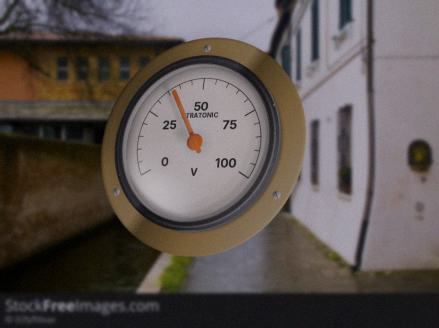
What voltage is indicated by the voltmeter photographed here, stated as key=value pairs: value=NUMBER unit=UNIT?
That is value=37.5 unit=V
